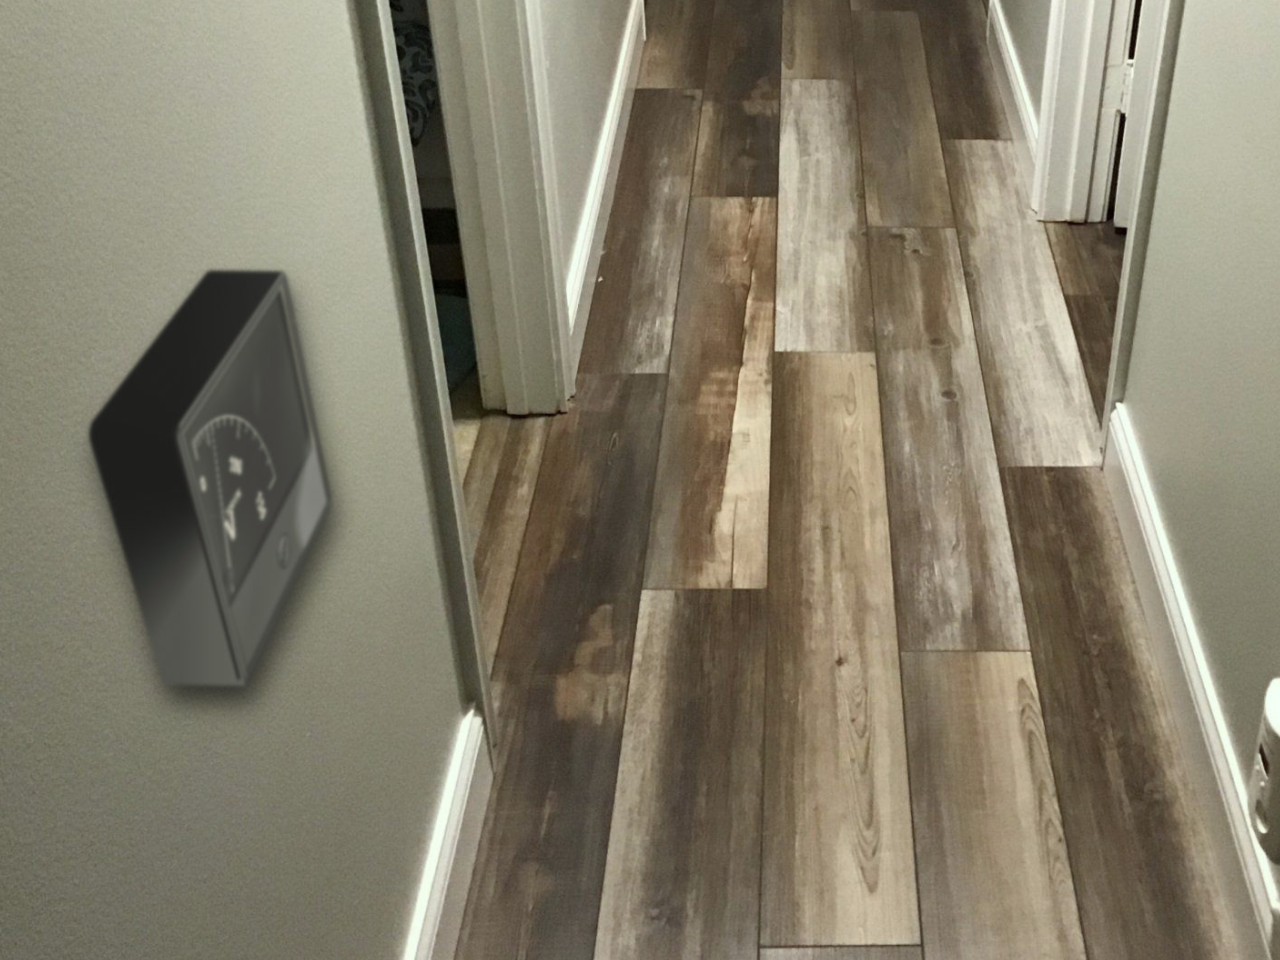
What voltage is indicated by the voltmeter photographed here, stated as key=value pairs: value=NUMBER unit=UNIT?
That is value=50 unit=V
